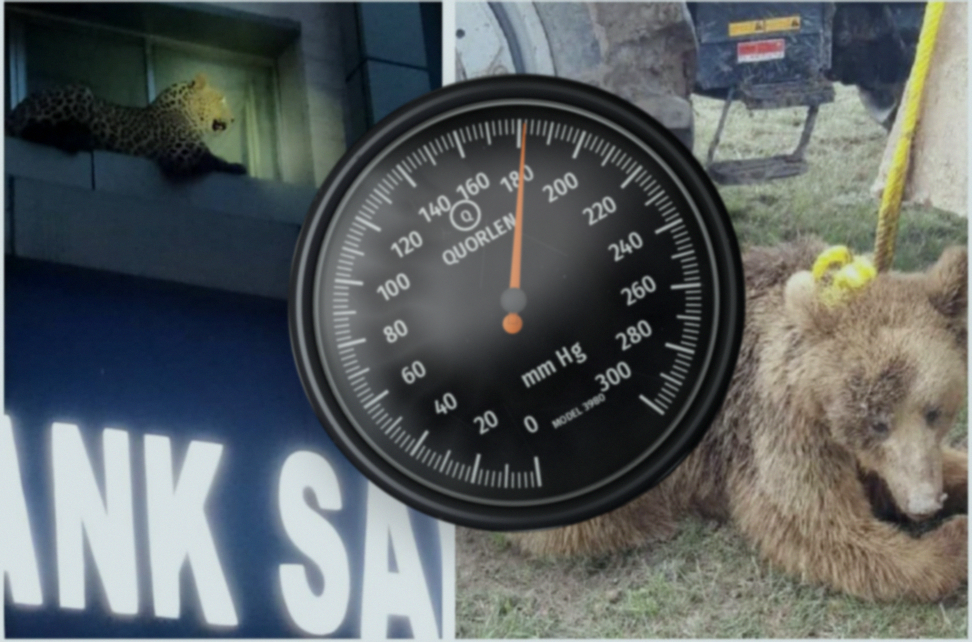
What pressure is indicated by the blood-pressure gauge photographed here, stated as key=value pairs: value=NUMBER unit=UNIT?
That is value=182 unit=mmHg
